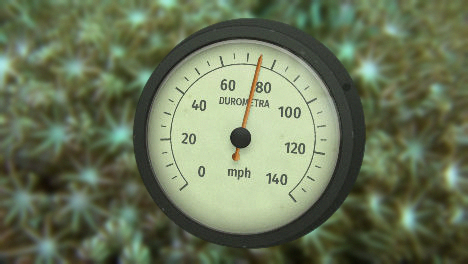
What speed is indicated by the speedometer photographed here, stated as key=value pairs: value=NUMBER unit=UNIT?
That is value=75 unit=mph
